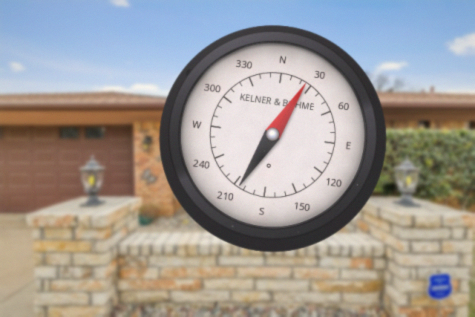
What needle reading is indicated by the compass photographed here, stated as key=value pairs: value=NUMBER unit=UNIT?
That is value=25 unit=°
